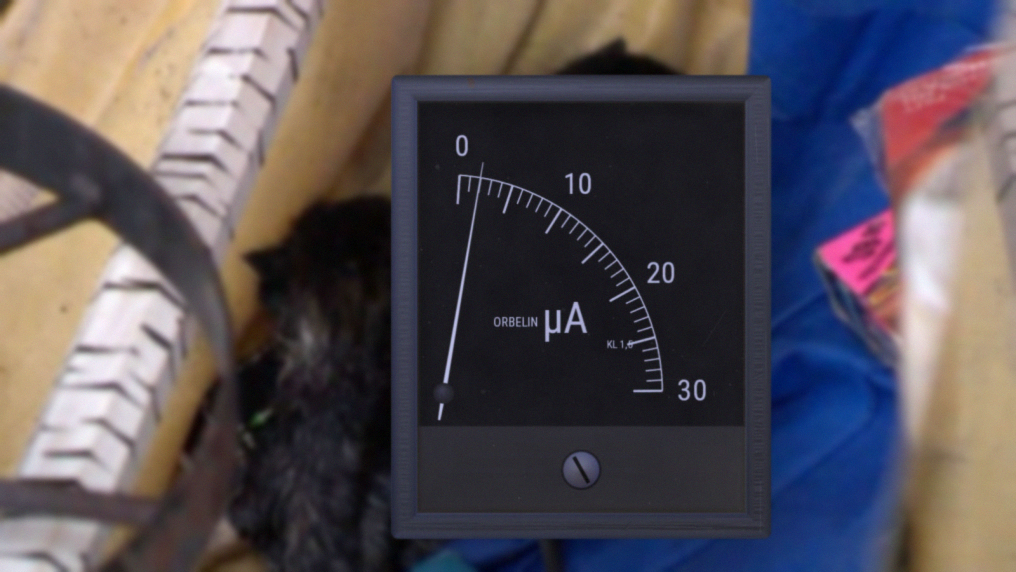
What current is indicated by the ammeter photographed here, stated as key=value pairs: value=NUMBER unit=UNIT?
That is value=2 unit=µA
